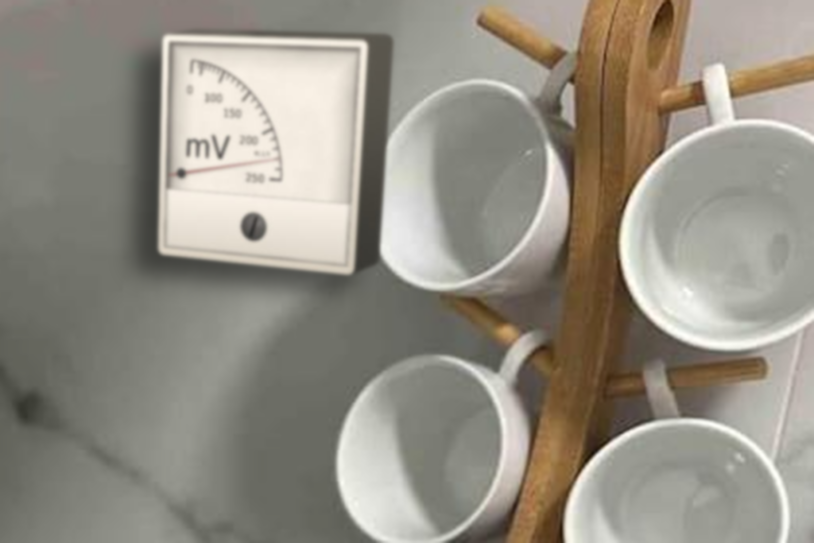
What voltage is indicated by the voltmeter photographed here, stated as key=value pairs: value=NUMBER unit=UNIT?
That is value=230 unit=mV
